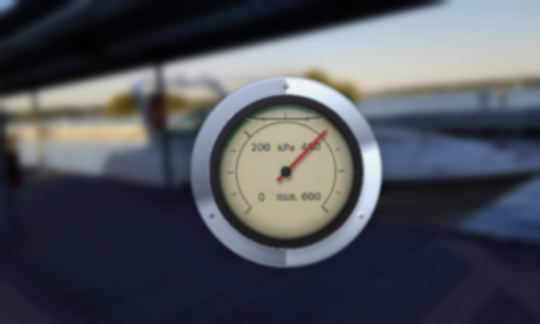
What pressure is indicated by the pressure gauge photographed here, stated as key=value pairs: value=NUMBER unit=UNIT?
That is value=400 unit=kPa
